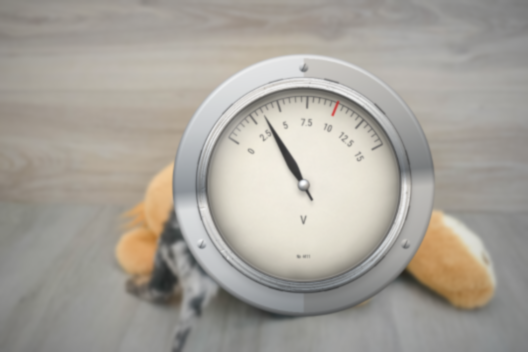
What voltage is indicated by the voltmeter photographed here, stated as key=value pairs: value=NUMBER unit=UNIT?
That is value=3.5 unit=V
